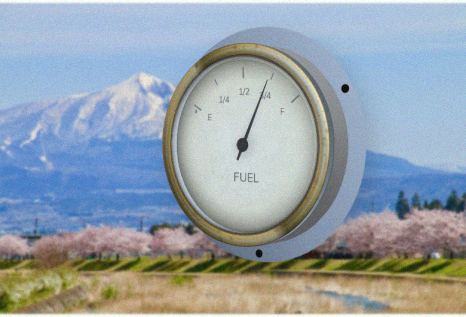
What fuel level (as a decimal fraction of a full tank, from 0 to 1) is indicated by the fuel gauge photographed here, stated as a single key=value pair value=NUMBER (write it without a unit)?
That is value=0.75
